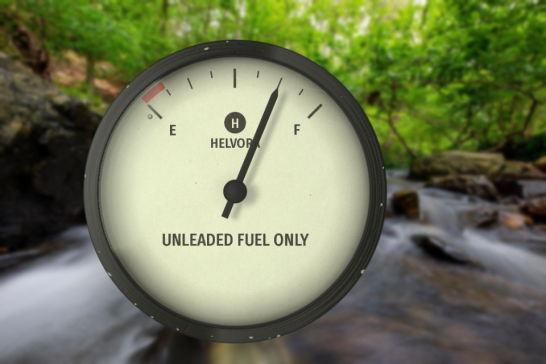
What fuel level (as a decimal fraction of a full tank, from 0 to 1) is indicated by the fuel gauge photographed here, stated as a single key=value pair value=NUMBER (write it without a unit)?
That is value=0.75
